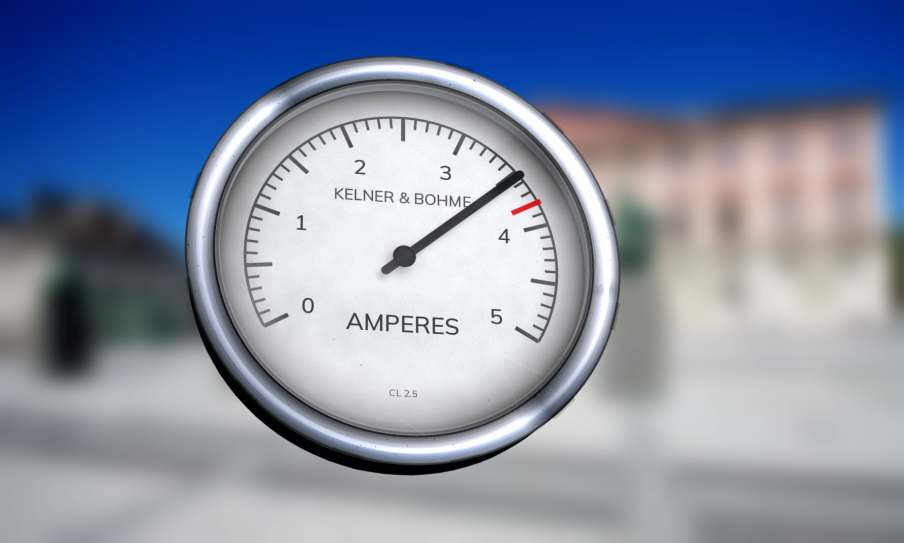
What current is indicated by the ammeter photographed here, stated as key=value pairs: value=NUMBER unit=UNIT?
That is value=3.55 unit=A
